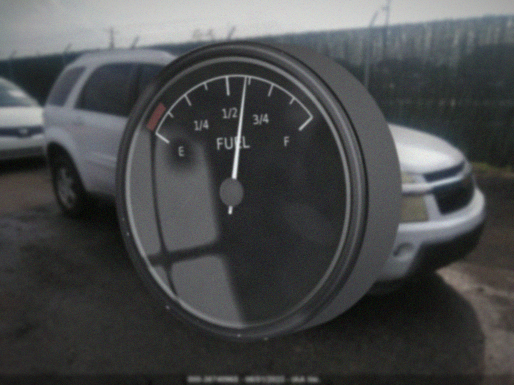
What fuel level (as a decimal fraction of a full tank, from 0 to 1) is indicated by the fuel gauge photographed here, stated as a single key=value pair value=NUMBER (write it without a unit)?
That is value=0.625
